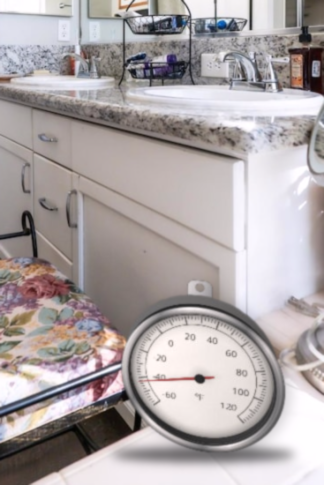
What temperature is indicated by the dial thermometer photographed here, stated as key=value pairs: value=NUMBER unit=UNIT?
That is value=-40 unit=°F
